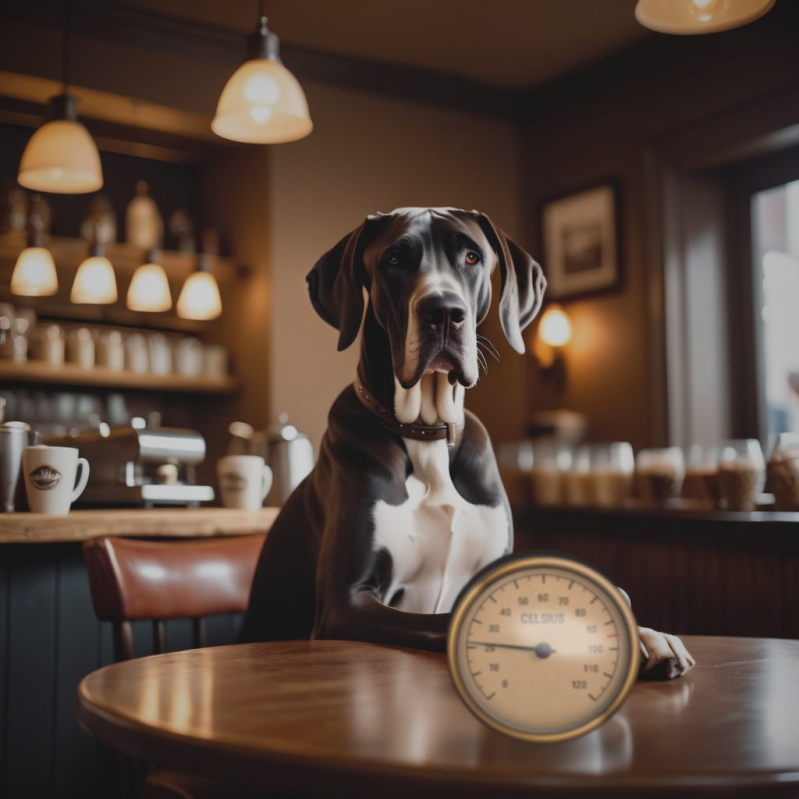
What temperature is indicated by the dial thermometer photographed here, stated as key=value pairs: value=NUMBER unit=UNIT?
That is value=22.5 unit=°C
